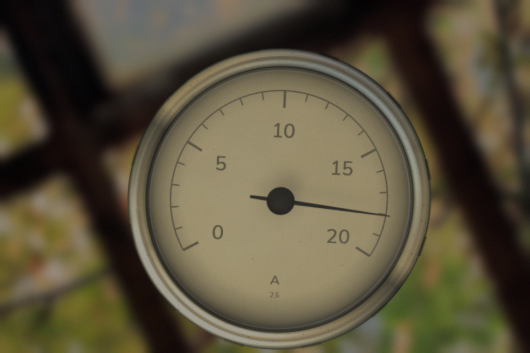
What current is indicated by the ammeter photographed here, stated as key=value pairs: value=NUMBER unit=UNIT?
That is value=18 unit=A
